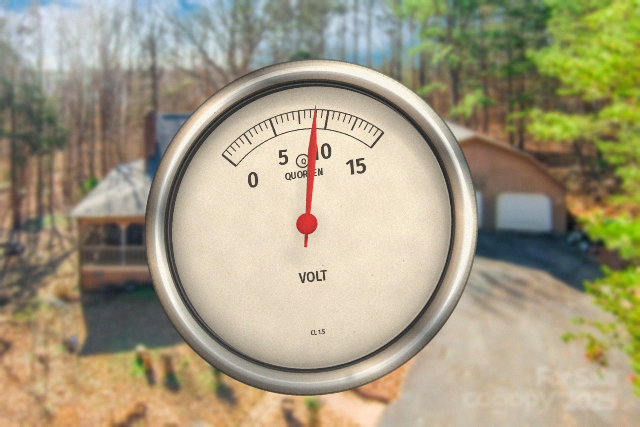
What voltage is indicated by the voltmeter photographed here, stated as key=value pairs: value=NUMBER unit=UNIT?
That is value=9 unit=V
